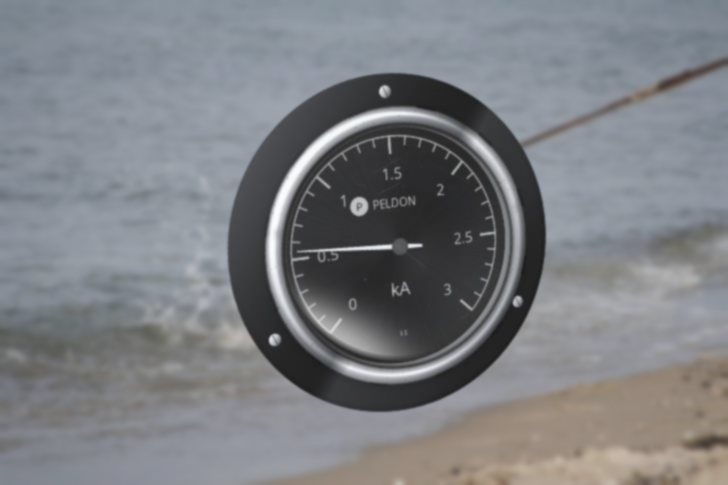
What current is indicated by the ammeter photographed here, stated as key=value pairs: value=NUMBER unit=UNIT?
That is value=0.55 unit=kA
